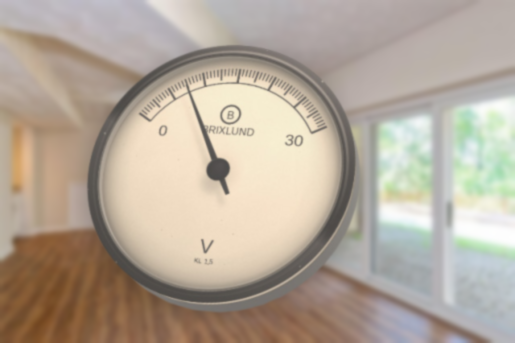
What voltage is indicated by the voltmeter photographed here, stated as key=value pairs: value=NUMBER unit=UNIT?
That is value=7.5 unit=V
